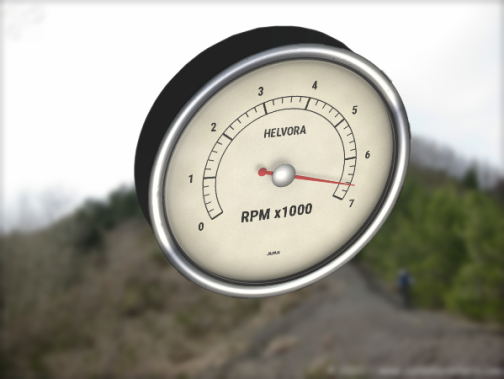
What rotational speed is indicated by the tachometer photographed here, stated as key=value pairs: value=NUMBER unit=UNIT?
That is value=6600 unit=rpm
